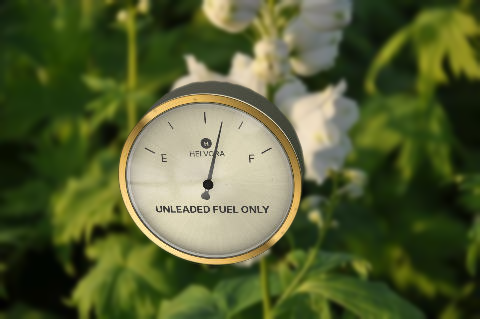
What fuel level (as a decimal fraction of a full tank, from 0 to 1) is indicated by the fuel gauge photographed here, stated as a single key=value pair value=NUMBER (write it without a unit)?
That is value=0.625
